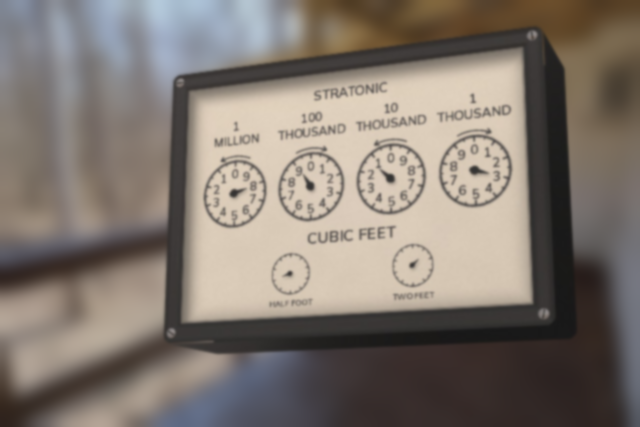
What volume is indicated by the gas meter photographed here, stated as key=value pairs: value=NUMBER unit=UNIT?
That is value=791300 unit=ft³
